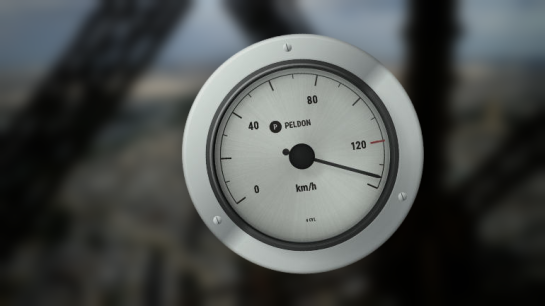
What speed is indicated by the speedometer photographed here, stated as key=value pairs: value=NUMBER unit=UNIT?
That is value=135 unit=km/h
